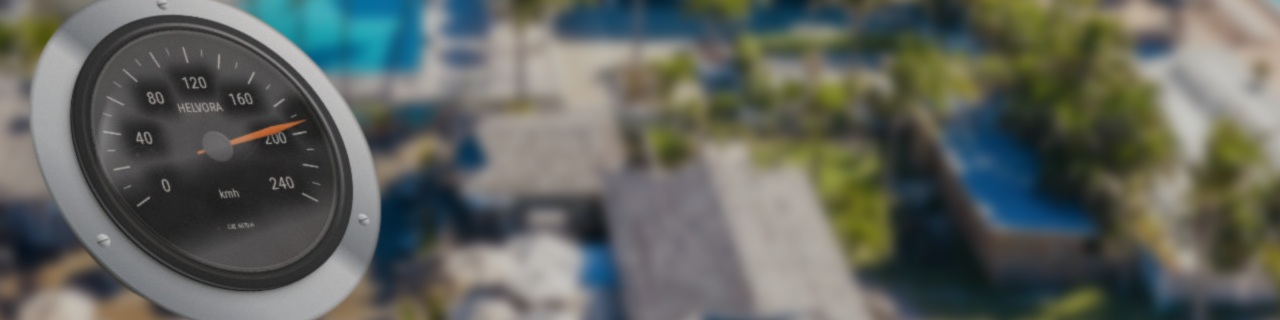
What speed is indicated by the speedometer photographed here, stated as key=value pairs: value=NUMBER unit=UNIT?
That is value=195 unit=km/h
